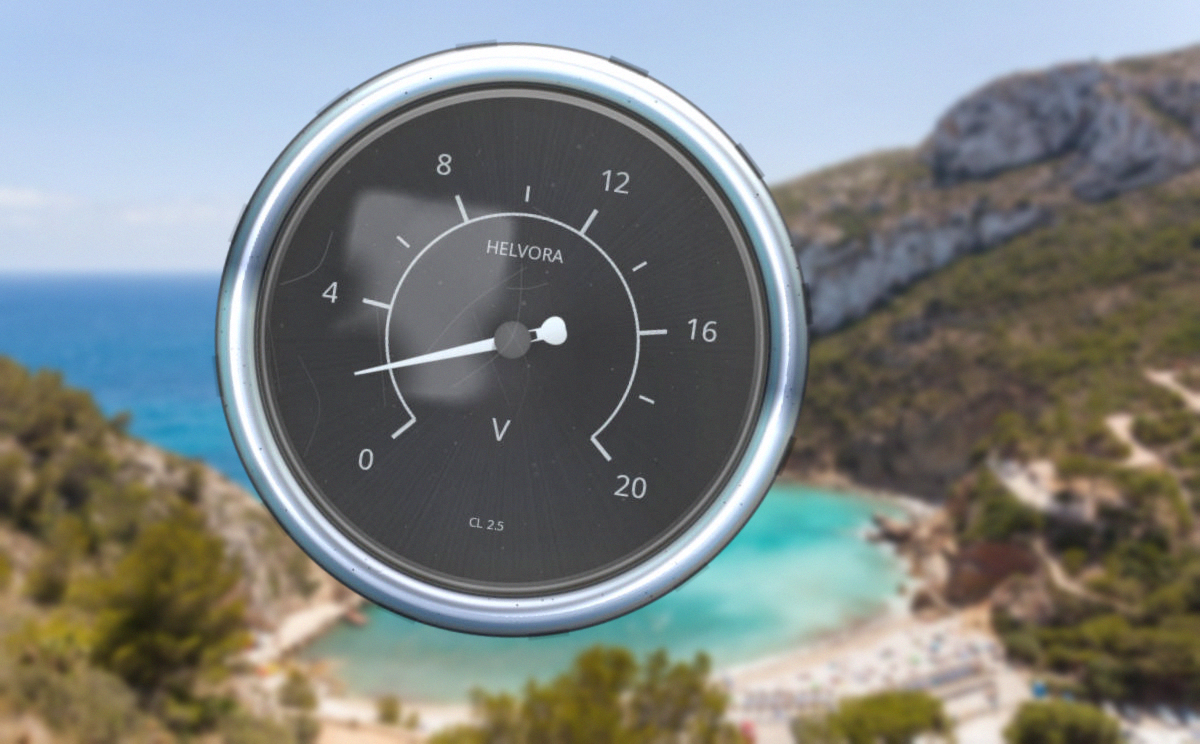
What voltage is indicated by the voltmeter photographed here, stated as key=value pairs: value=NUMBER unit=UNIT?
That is value=2 unit=V
